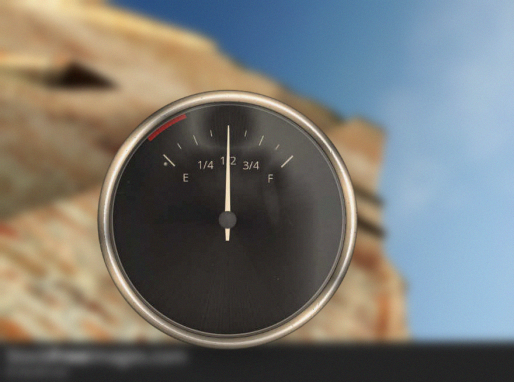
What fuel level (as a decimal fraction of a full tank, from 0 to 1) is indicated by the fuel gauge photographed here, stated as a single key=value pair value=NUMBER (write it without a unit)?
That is value=0.5
